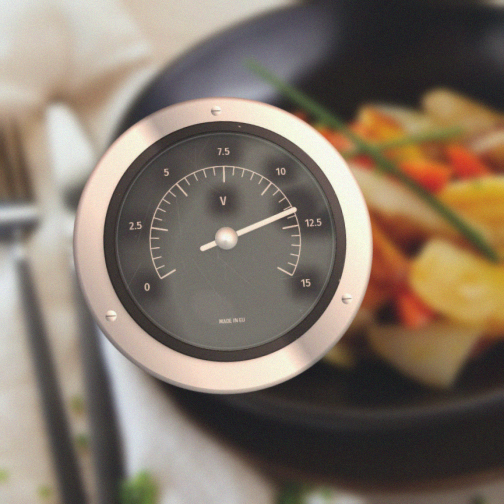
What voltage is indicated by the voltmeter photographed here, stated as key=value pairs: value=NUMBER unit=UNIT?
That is value=11.75 unit=V
